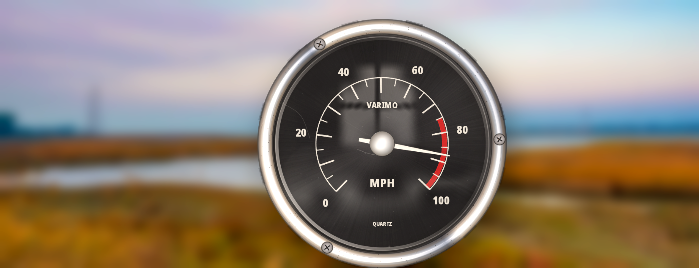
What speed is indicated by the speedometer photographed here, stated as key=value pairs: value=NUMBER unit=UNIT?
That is value=87.5 unit=mph
